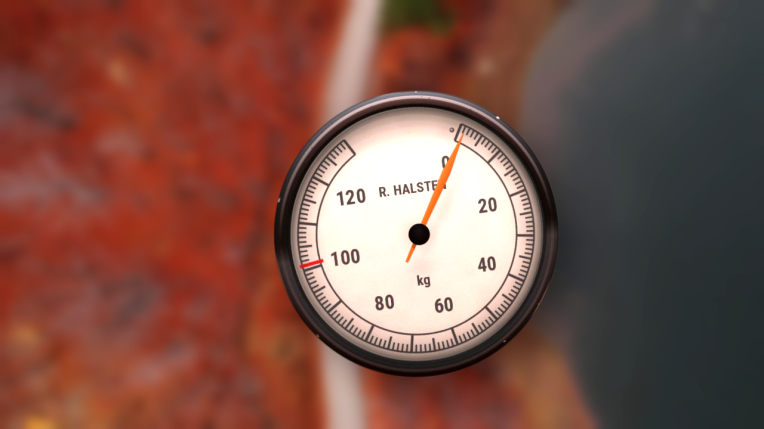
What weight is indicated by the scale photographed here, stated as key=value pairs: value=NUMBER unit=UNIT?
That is value=1 unit=kg
